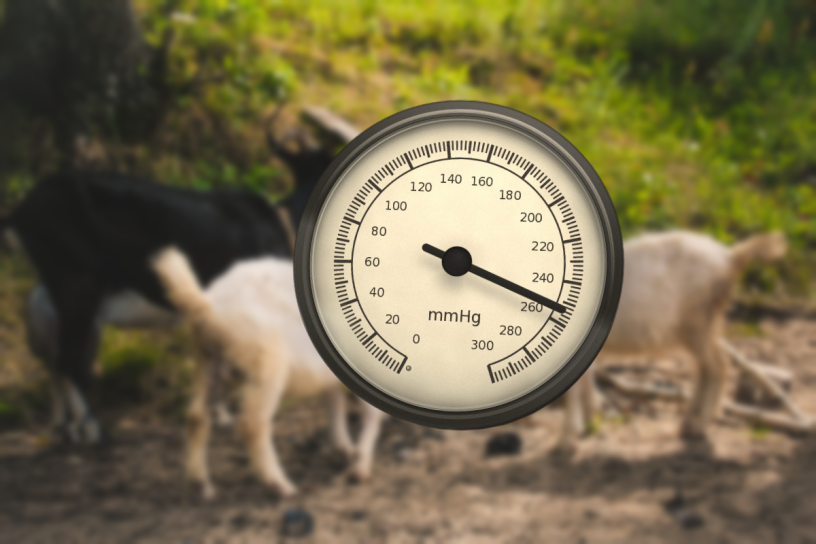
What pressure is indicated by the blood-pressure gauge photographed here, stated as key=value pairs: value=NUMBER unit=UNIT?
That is value=254 unit=mmHg
